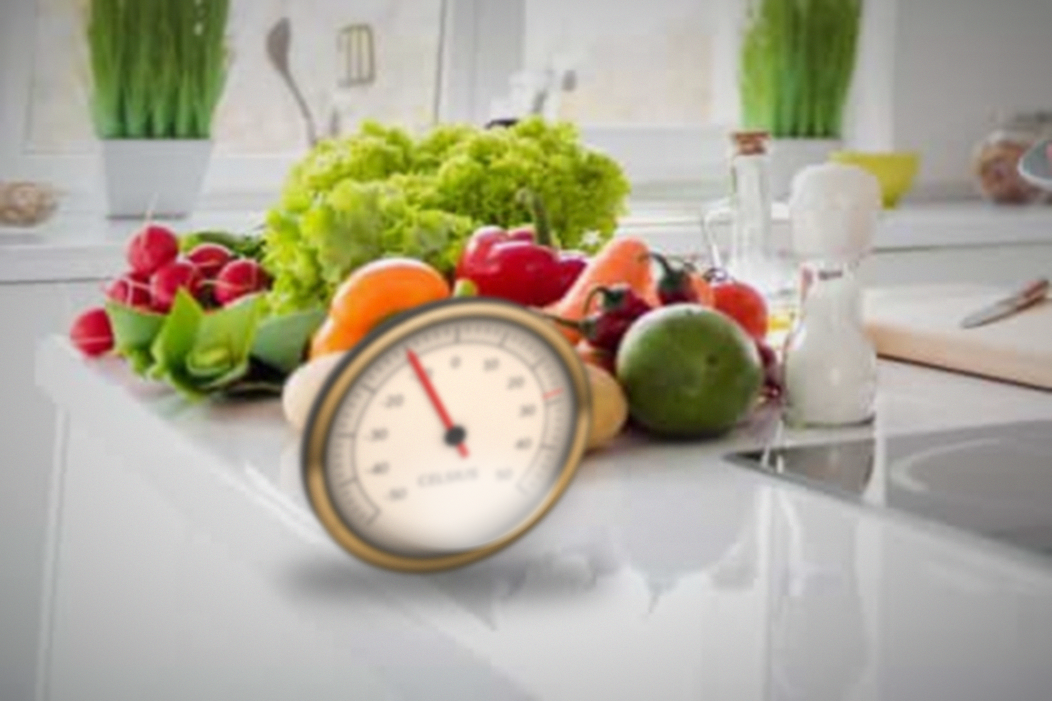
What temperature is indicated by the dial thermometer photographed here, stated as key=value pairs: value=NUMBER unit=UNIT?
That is value=-10 unit=°C
